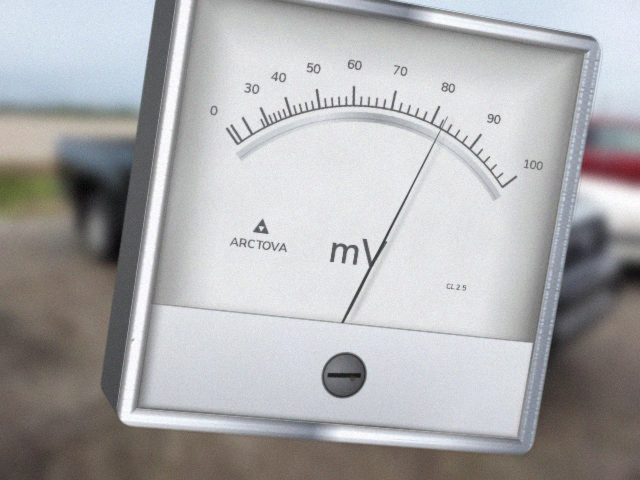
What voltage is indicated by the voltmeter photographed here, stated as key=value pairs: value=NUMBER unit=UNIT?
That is value=82 unit=mV
